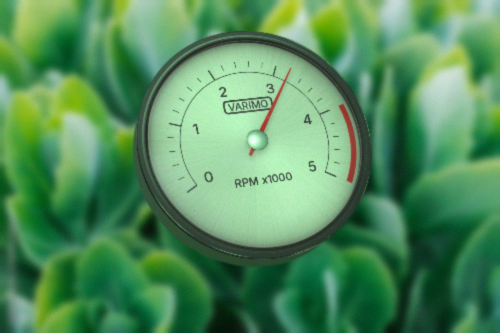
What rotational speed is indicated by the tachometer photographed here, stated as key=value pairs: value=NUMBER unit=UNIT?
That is value=3200 unit=rpm
